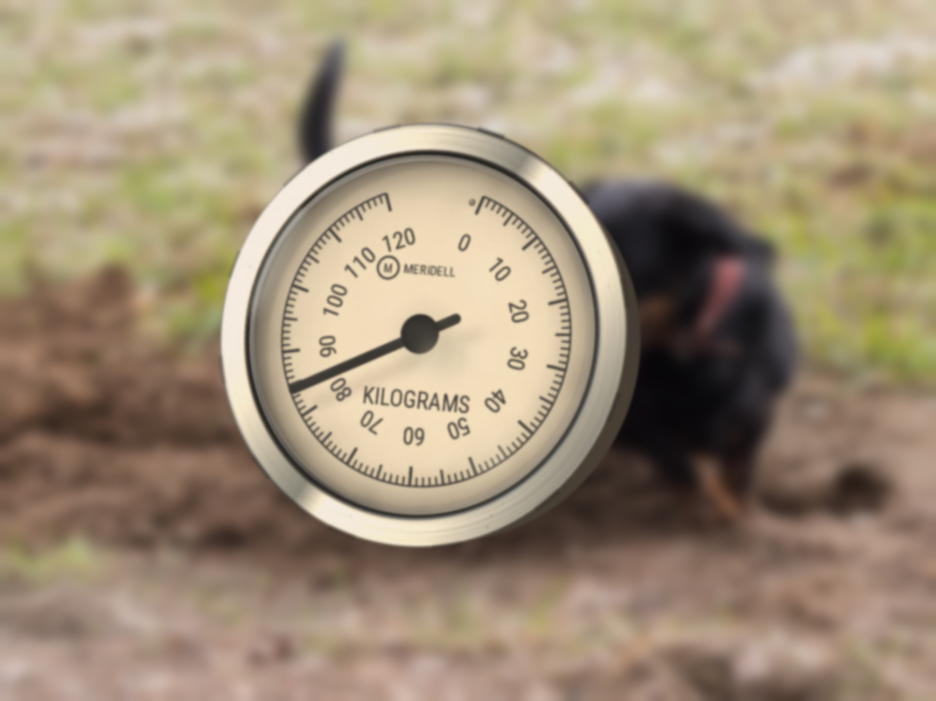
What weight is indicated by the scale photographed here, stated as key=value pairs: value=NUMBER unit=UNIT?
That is value=84 unit=kg
